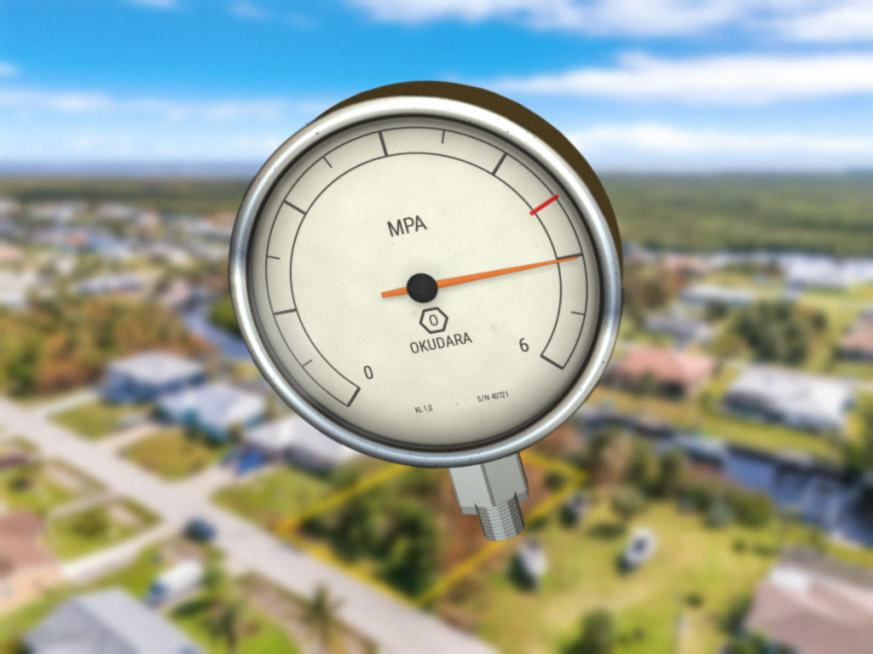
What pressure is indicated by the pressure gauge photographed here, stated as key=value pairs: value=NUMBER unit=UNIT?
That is value=5 unit=MPa
